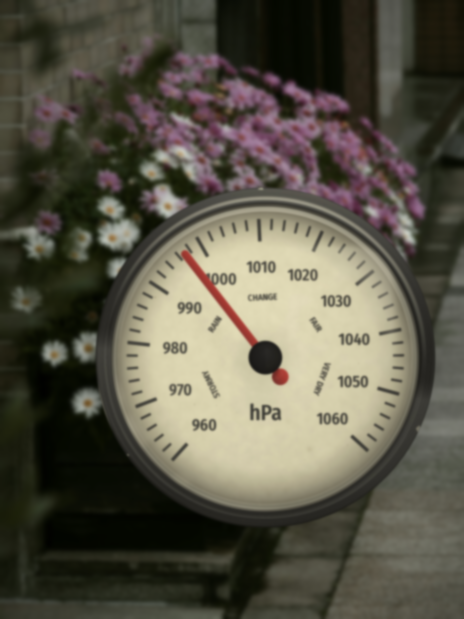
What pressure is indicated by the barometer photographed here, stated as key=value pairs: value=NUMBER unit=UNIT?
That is value=997 unit=hPa
